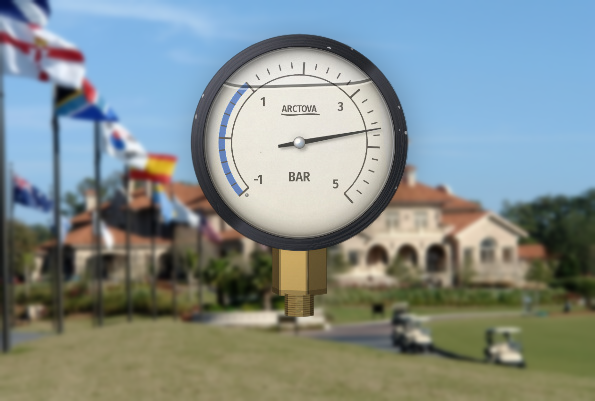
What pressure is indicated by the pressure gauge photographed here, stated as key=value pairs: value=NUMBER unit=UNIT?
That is value=3.7 unit=bar
